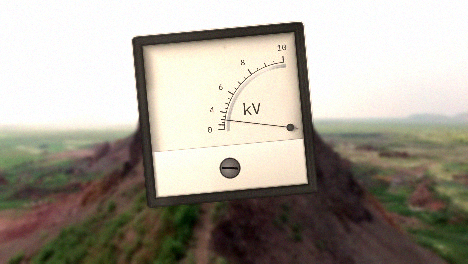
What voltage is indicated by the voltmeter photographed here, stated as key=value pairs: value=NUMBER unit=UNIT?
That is value=3 unit=kV
